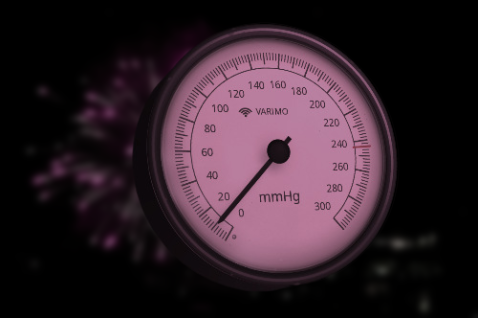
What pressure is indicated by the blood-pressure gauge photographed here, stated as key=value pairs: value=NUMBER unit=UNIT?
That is value=10 unit=mmHg
